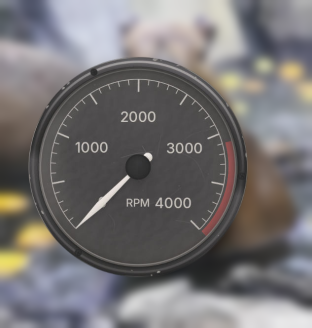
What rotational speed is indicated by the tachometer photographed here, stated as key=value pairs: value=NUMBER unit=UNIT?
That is value=0 unit=rpm
